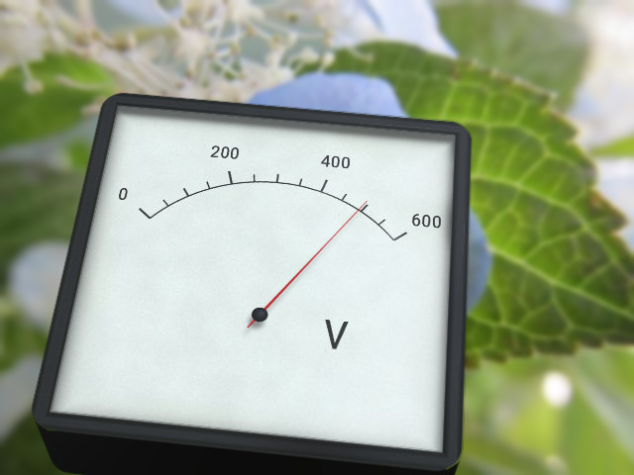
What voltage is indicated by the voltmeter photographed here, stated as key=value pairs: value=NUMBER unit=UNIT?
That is value=500 unit=V
